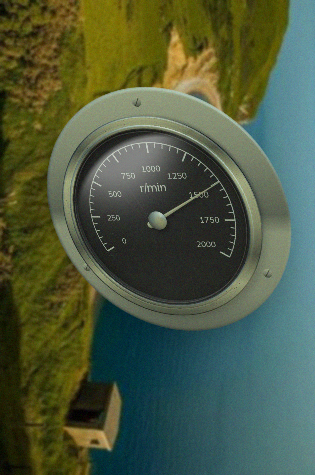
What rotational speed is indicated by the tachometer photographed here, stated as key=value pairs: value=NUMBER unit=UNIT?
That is value=1500 unit=rpm
